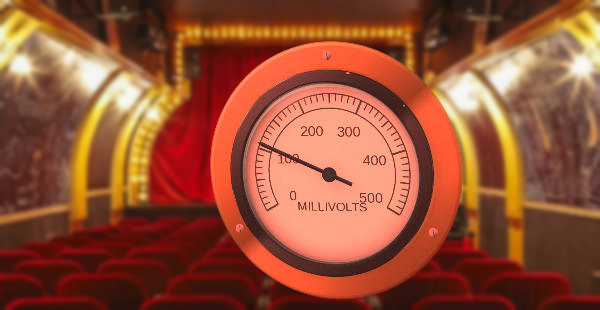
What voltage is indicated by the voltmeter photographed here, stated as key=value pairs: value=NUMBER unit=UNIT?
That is value=110 unit=mV
